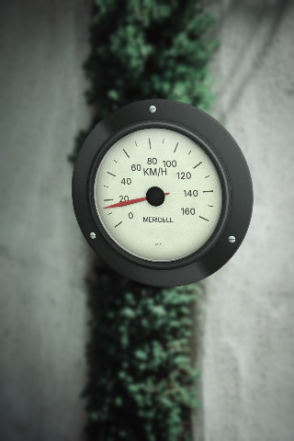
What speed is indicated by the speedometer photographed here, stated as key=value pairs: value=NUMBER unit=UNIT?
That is value=15 unit=km/h
